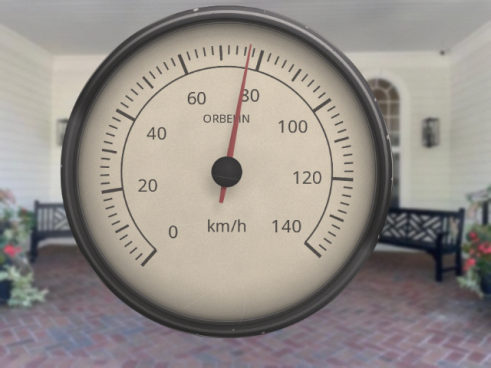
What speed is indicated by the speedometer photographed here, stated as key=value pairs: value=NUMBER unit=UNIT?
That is value=77 unit=km/h
